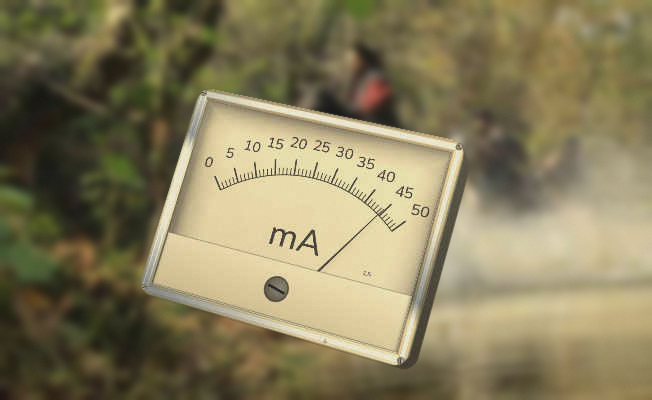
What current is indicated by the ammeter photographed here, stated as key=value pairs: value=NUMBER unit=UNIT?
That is value=45 unit=mA
